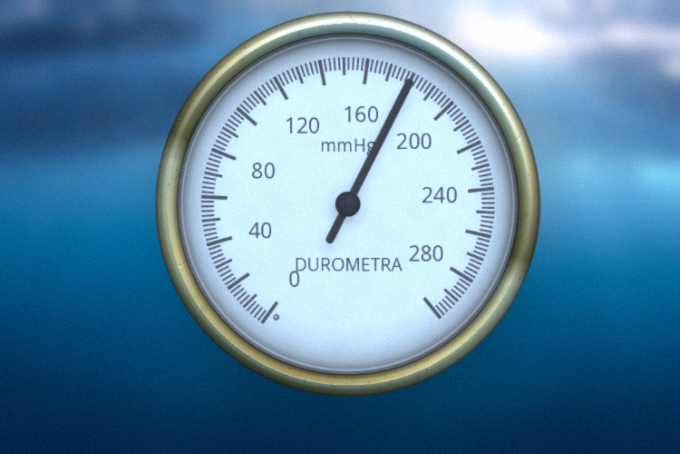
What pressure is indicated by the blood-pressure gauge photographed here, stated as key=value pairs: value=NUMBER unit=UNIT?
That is value=180 unit=mmHg
